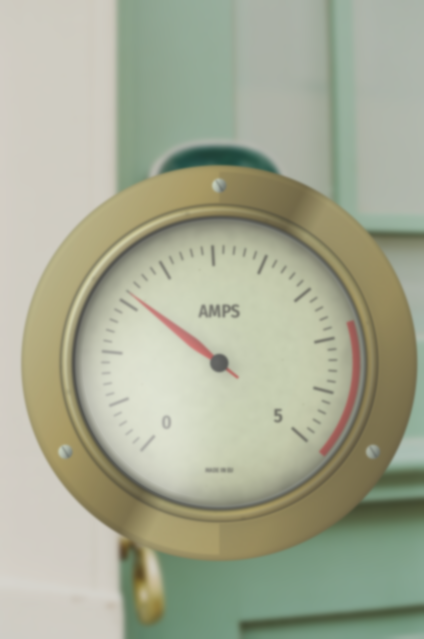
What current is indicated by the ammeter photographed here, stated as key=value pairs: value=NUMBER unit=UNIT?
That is value=1.6 unit=A
